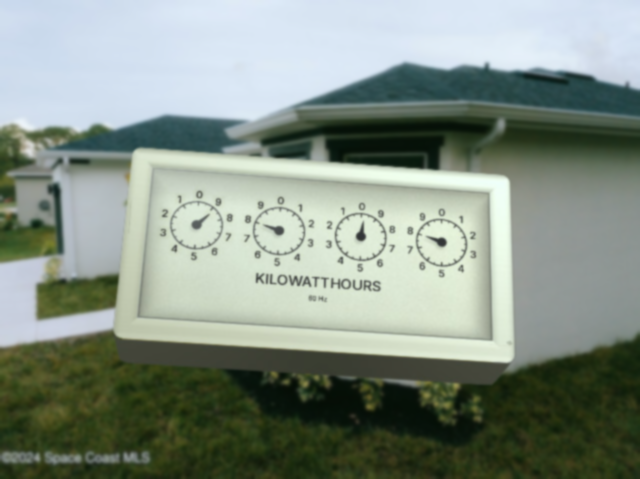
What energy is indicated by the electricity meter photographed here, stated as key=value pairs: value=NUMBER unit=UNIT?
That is value=8798 unit=kWh
